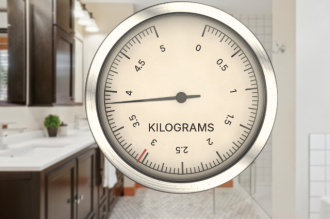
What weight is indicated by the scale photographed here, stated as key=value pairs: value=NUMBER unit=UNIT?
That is value=3.85 unit=kg
